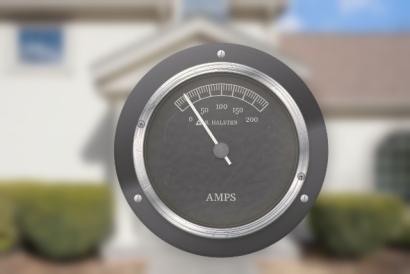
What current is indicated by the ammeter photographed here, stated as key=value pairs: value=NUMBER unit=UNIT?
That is value=25 unit=A
